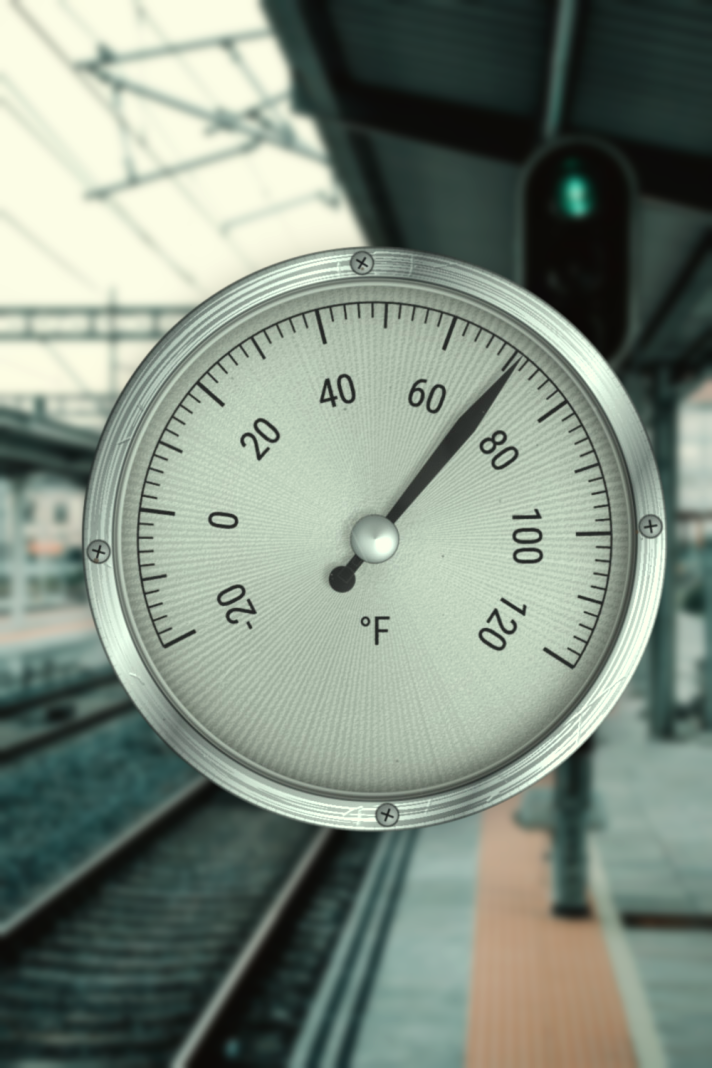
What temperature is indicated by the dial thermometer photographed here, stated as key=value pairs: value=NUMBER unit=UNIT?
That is value=71 unit=°F
